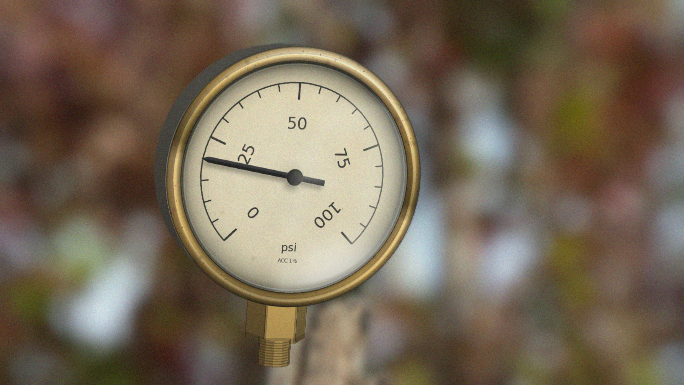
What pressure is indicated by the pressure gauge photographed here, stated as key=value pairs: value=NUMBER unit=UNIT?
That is value=20 unit=psi
